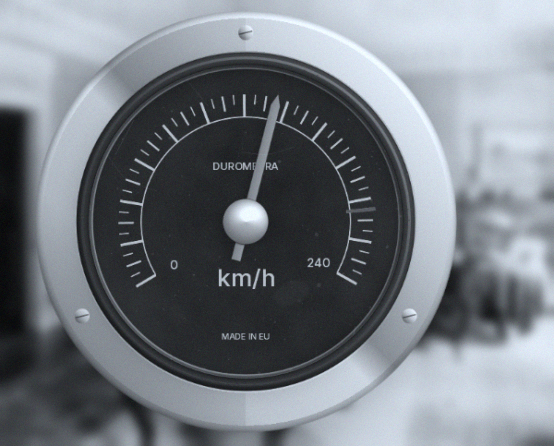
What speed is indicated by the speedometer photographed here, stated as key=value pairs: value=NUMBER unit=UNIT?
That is value=135 unit=km/h
